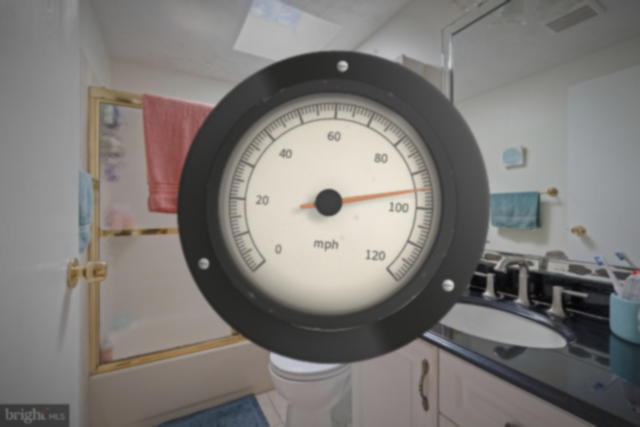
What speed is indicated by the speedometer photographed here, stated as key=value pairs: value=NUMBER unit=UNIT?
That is value=95 unit=mph
